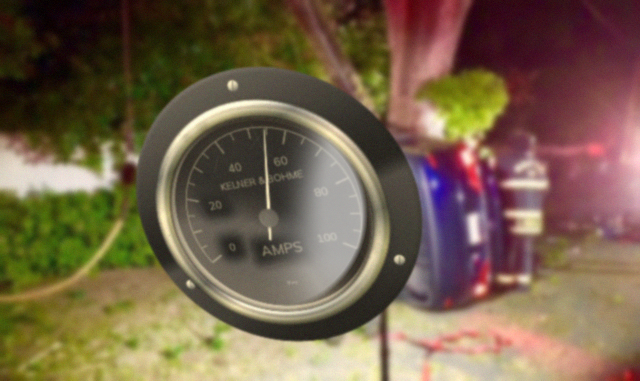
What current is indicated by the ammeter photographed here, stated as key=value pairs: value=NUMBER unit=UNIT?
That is value=55 unit=A
